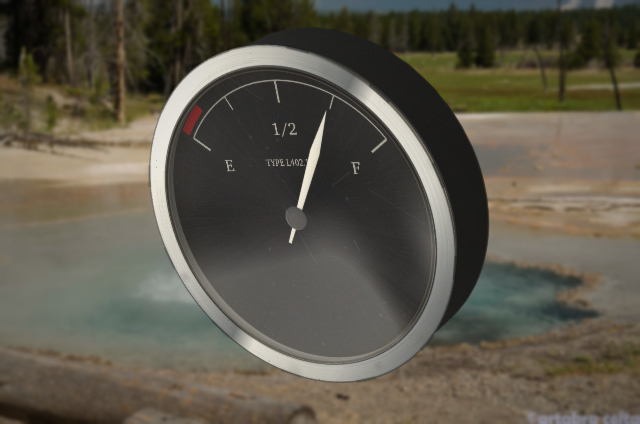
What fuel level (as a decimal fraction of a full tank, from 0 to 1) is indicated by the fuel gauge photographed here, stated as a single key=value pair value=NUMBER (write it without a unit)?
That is value=0.75
